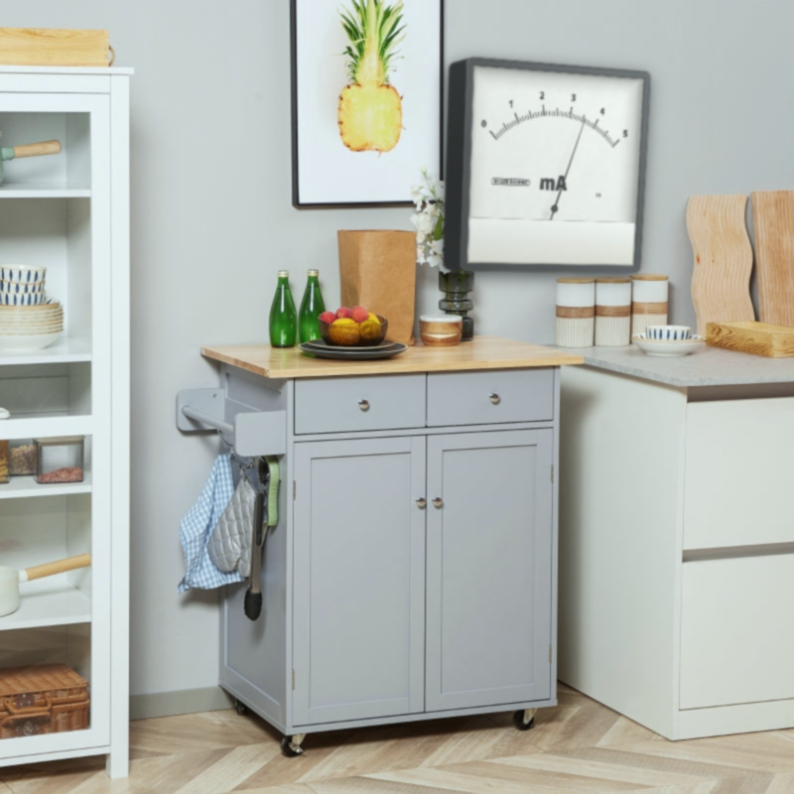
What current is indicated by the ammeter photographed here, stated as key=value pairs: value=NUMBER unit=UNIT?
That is value=3.5 unit=mA
